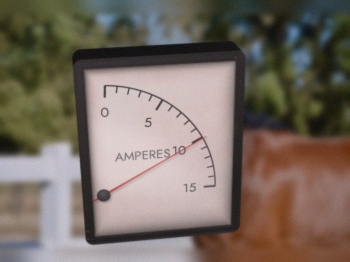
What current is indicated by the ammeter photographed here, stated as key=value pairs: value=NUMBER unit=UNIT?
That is value=10 unit=A
